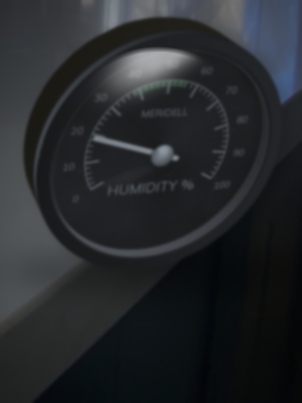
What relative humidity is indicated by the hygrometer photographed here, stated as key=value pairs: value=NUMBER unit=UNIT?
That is value=20 unit=%
